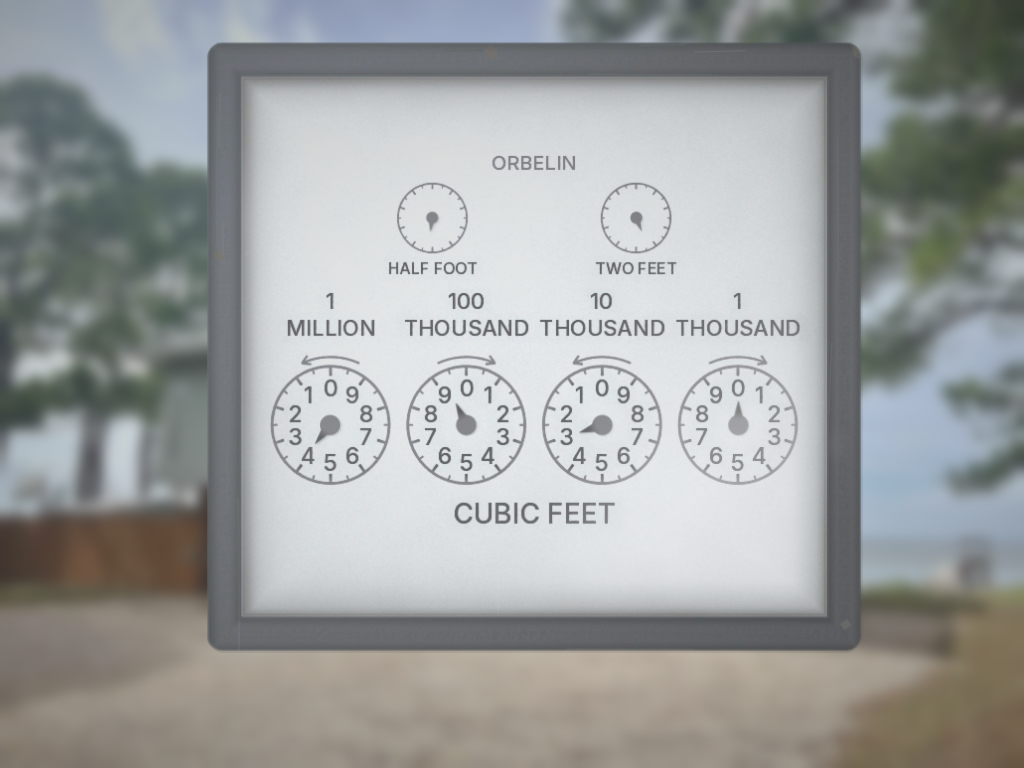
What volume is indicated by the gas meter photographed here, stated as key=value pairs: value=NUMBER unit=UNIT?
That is value=393000 unit=ft³
